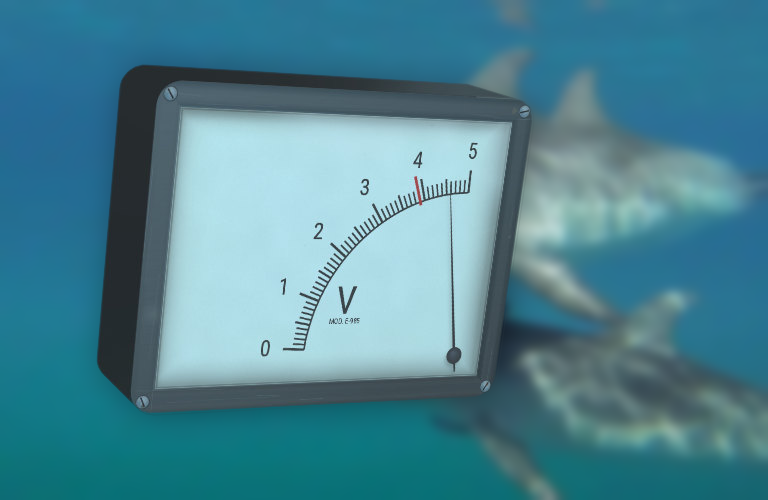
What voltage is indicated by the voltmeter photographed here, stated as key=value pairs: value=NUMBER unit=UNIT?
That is value=4.5 unit=V
